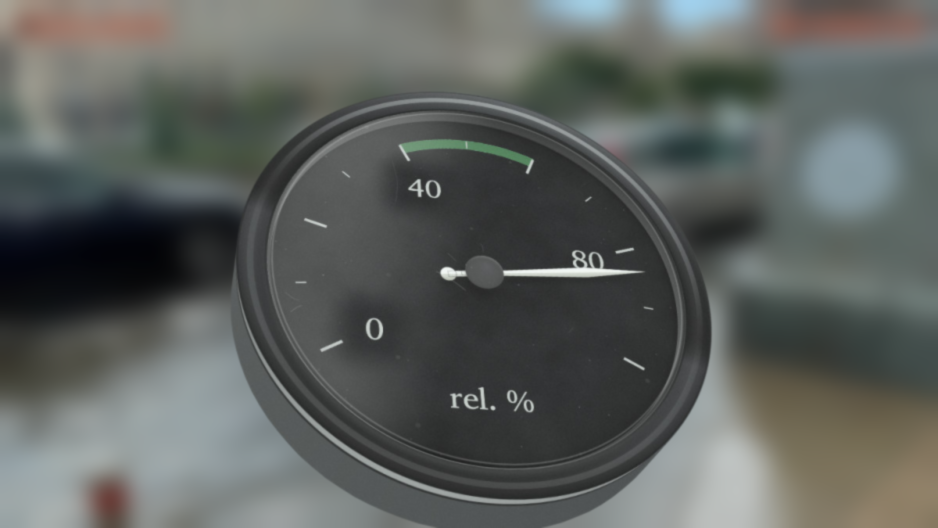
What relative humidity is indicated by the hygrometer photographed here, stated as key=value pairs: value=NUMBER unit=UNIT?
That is value=85 unit=%
